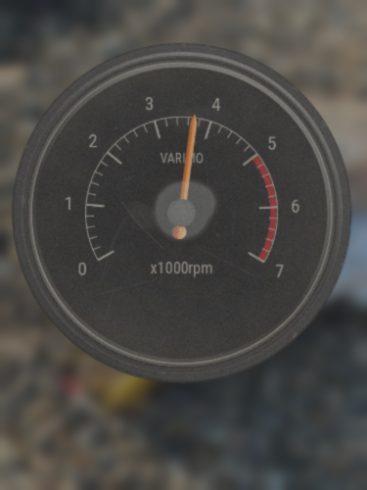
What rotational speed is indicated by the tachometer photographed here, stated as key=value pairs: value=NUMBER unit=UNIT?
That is value=3700 unit=rpm
